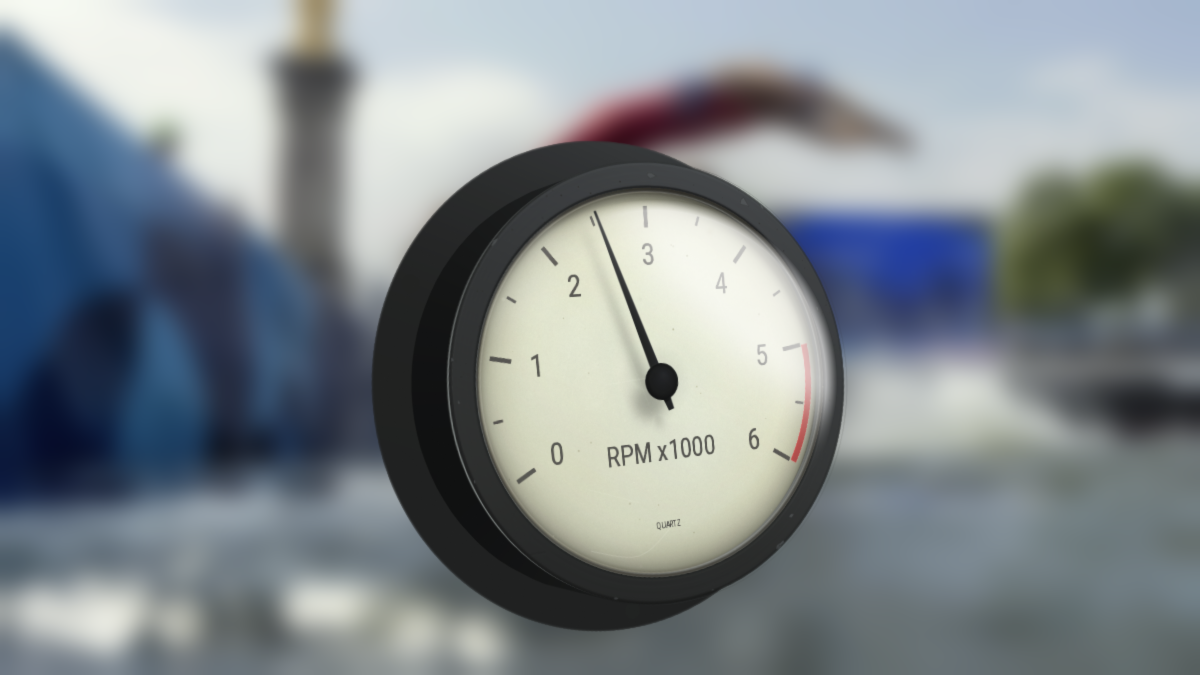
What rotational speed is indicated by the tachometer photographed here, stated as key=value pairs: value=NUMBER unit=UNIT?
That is value=2500 unit=rpm
